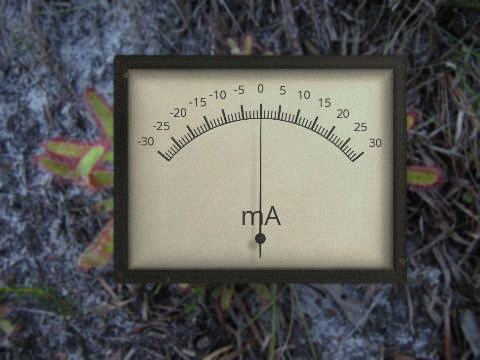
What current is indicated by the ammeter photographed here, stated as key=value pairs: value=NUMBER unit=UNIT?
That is value=0 unit=mA
